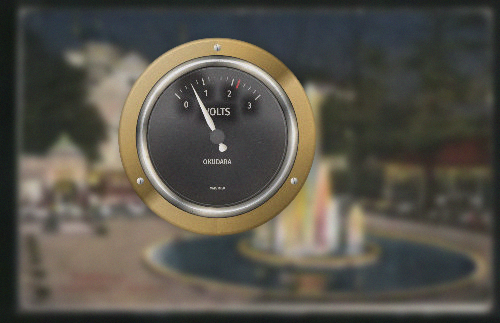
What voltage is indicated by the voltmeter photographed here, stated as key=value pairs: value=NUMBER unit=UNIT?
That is value=0.6 unit=V
